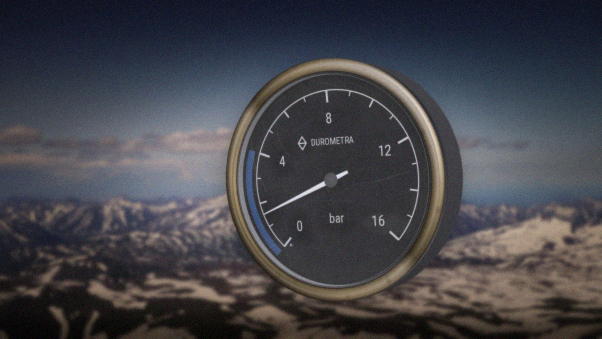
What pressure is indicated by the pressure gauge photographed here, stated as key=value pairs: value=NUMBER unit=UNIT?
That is value=1.5 unit=bar
